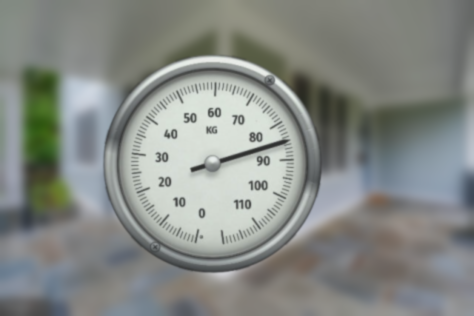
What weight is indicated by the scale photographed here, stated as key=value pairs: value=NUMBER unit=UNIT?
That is value=85 unit=kg
